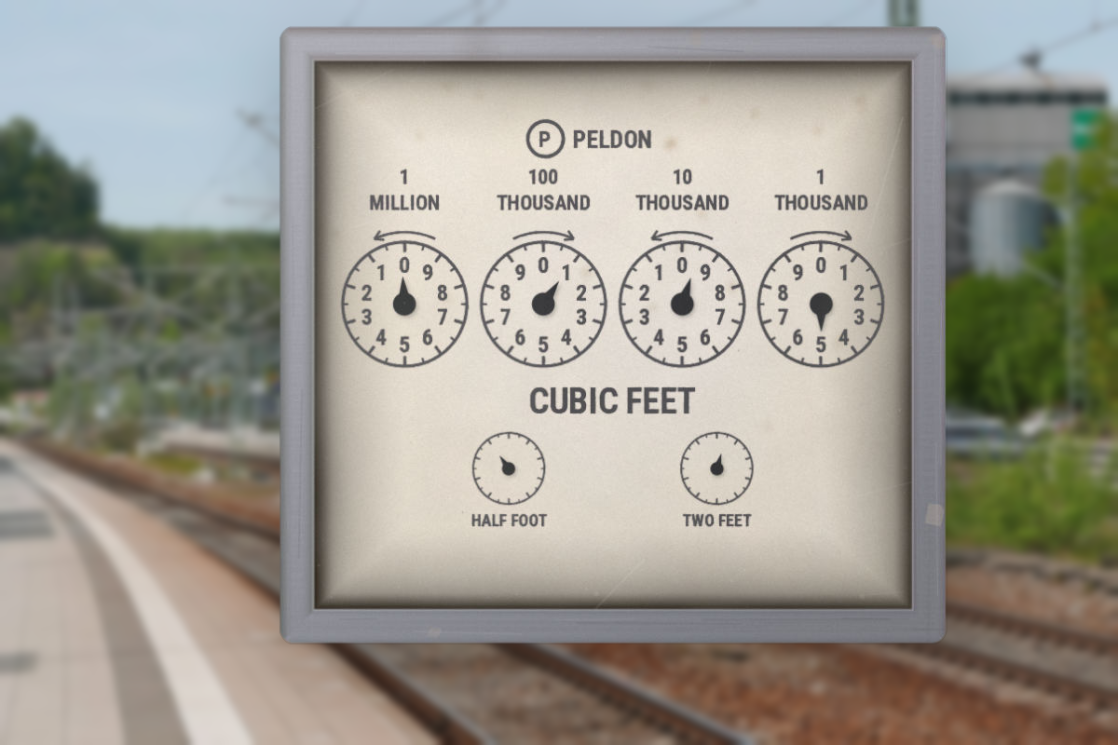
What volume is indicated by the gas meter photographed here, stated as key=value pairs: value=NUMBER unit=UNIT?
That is value=9500 unit=ft³
